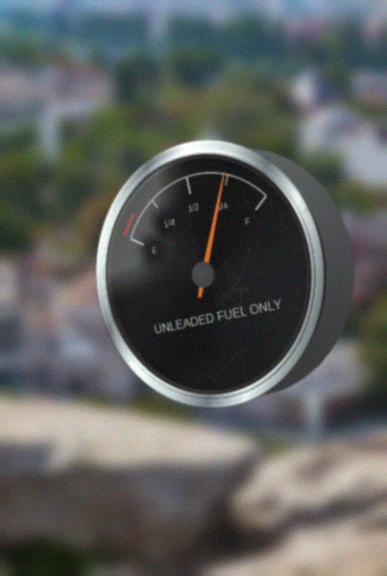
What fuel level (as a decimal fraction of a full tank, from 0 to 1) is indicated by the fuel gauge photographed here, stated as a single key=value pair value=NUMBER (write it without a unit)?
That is value=0.75
